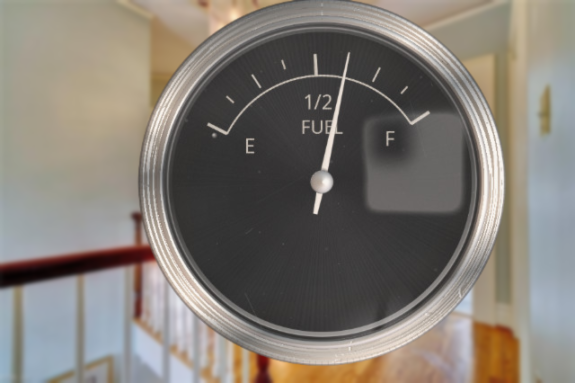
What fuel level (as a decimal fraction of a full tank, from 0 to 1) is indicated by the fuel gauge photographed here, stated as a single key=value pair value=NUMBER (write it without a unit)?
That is value=0.625
